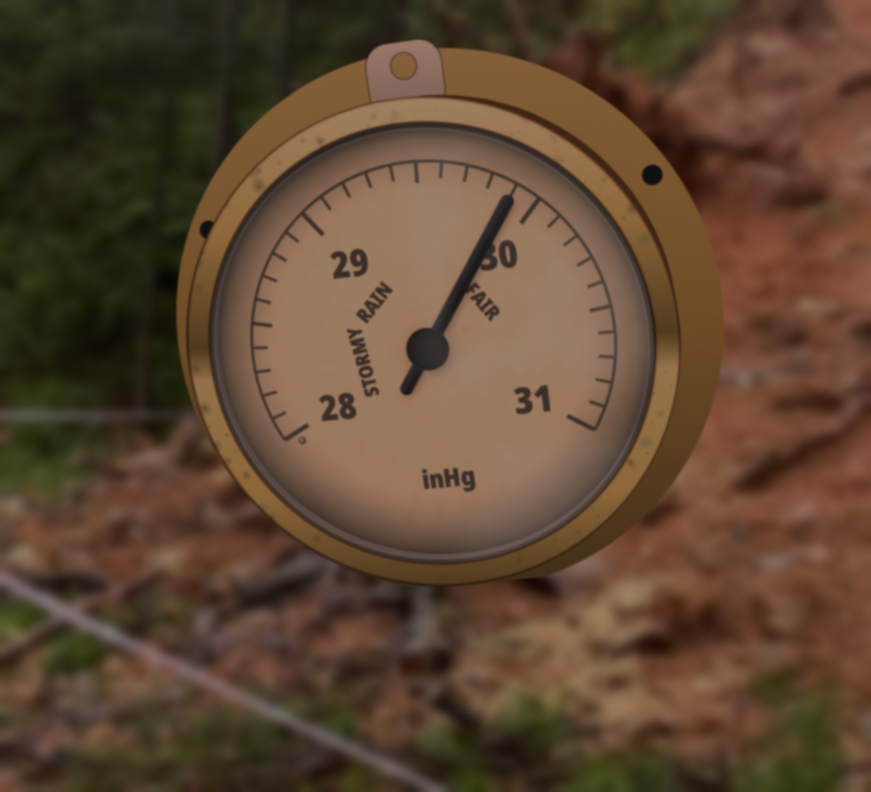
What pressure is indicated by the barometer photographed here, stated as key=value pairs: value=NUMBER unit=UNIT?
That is value=29.9 unit=inHg
